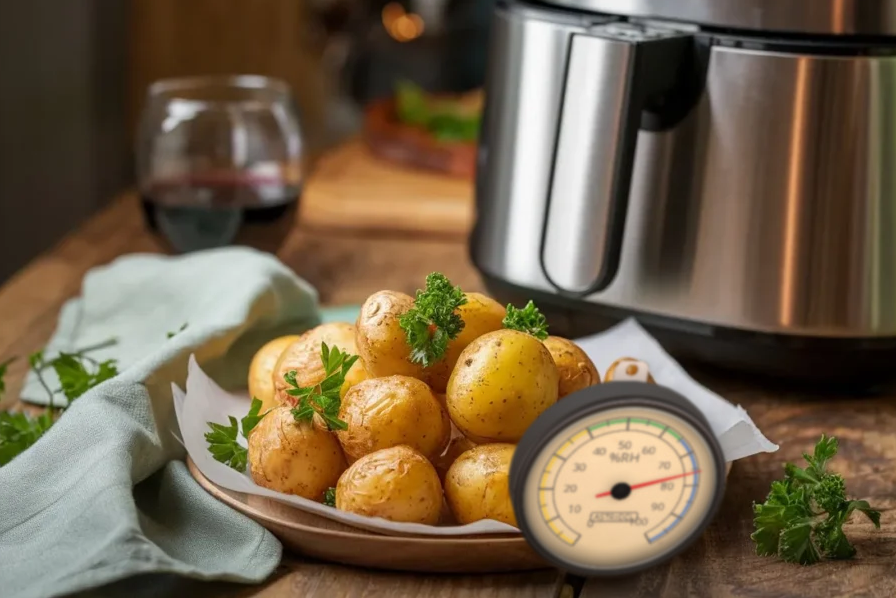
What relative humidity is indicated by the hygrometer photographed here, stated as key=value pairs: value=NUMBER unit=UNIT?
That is value=75 unit=%
